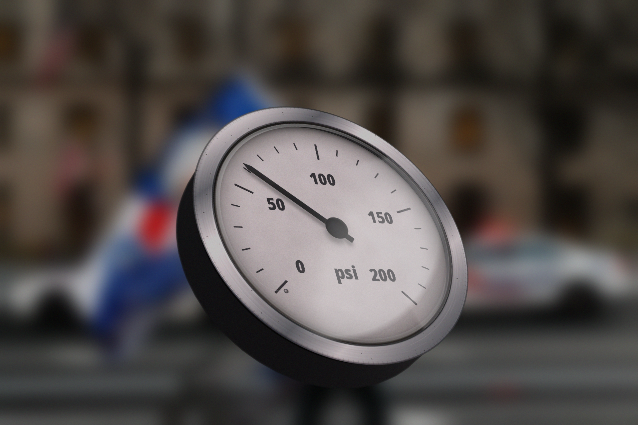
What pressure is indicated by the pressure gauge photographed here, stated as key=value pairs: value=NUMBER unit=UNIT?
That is value=60 unit=psi
